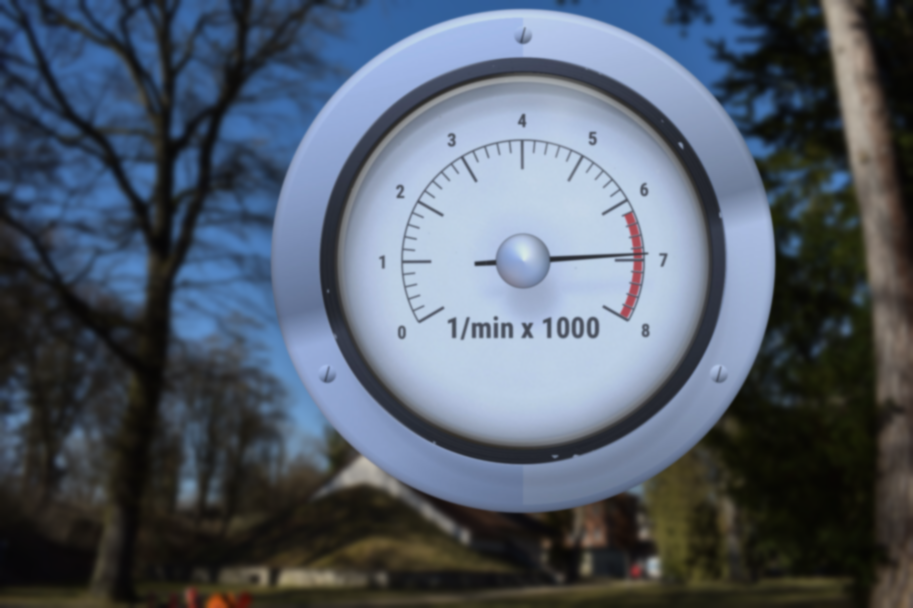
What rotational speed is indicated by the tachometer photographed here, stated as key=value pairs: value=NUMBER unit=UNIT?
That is value=6900 unit=rpm
